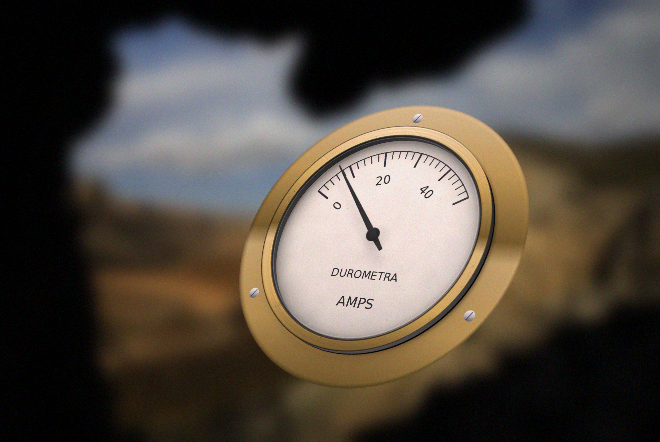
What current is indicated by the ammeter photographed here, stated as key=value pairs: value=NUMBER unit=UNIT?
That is value=8 unit=A
